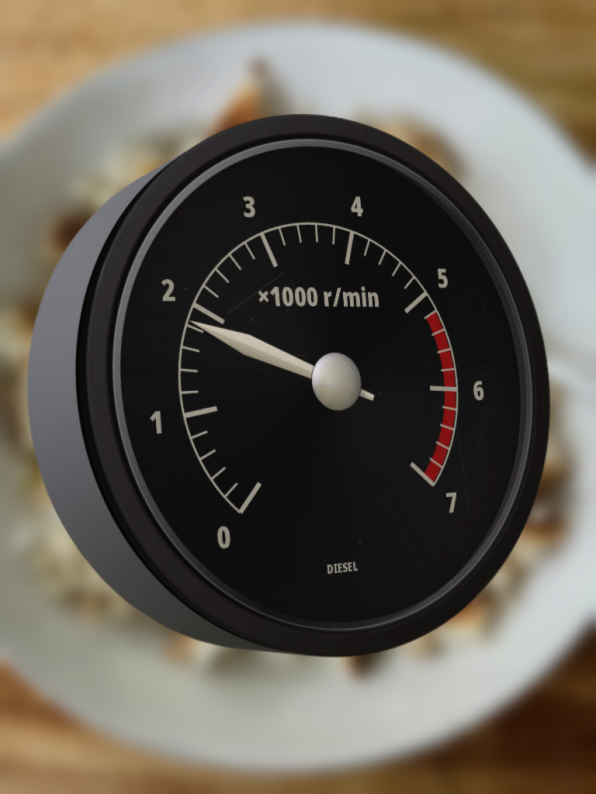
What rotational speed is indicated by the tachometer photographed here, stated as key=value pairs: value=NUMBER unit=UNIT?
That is value=1800 unit=rpm
